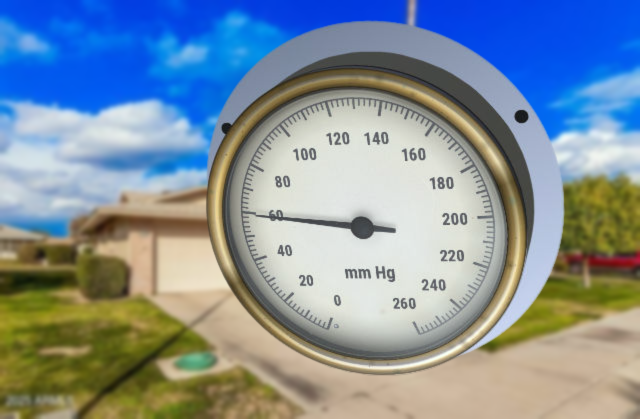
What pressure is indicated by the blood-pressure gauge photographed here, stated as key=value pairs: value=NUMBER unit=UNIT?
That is value=60 unit=mmHg
